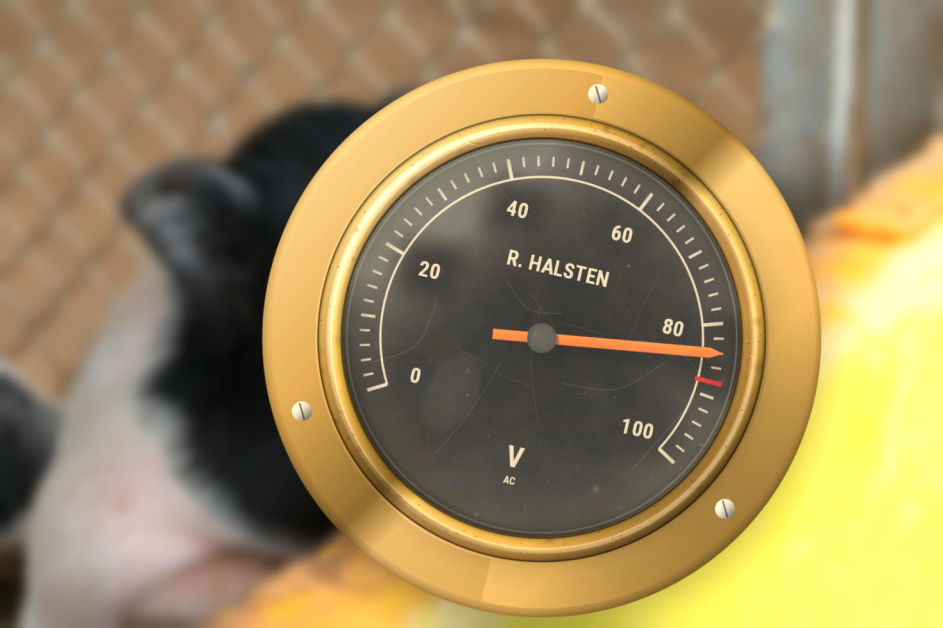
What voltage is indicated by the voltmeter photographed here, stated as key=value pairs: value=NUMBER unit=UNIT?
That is value=84 unit=V
